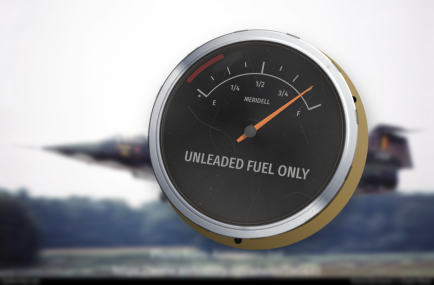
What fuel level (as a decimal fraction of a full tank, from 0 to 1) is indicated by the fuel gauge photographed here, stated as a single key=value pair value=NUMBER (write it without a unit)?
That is value=0.875
